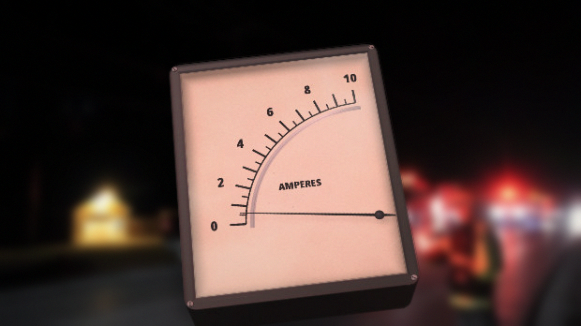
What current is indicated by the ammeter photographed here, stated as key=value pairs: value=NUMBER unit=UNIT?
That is value=0.5 unit=A
